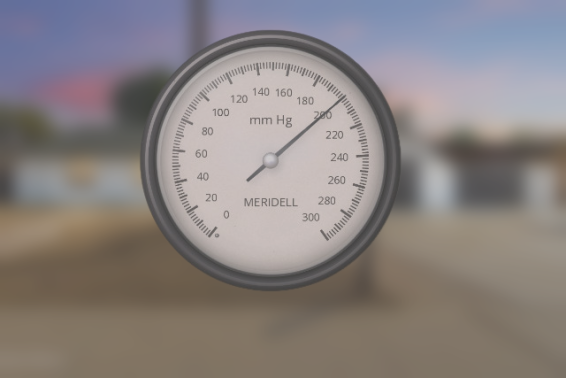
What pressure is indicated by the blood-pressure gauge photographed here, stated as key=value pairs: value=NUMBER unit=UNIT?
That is value=200 unit=mmHg
